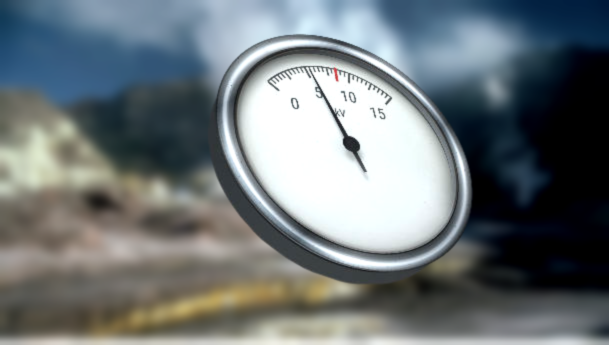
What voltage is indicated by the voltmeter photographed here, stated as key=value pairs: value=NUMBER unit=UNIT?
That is value=5 unit=kV
